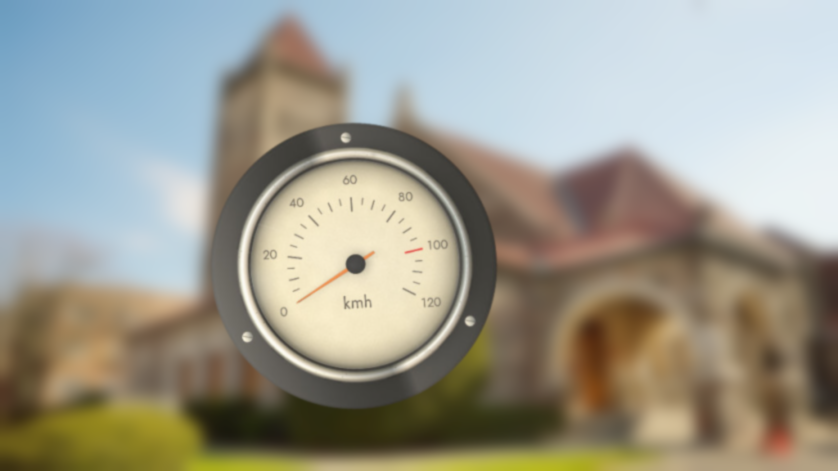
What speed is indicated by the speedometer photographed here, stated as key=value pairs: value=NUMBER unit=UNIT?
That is value=0 unit=km/h
